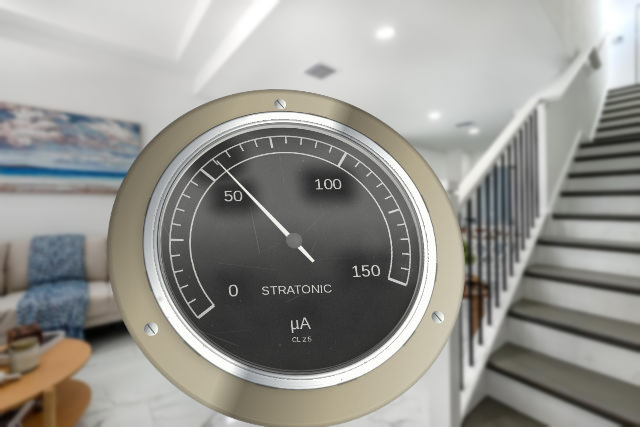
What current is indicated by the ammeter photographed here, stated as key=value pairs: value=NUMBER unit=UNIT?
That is value=55 unit=µA
